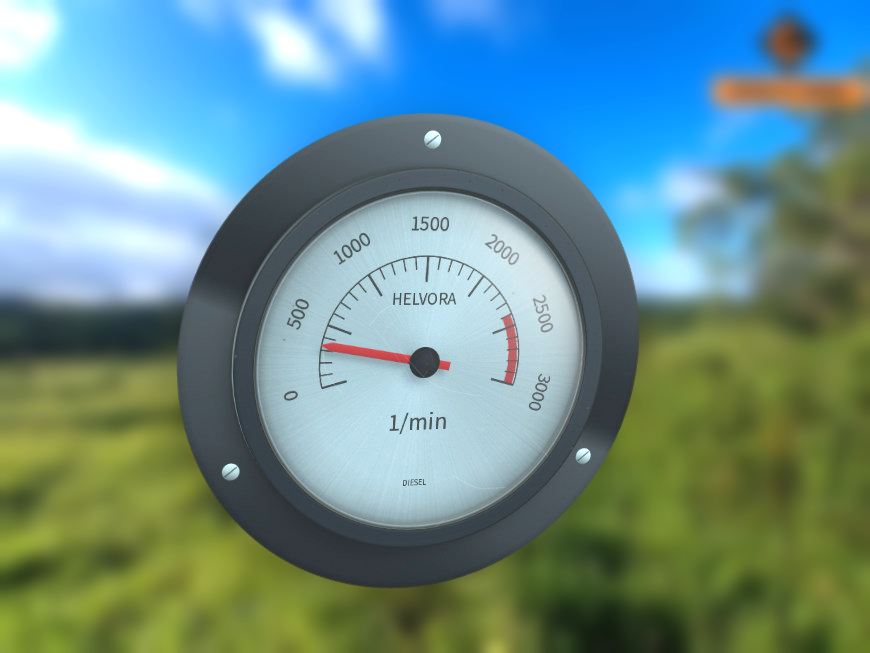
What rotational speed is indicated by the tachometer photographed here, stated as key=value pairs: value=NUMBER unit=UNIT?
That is value=350 unit=rpm
